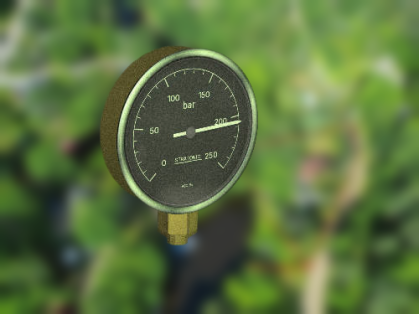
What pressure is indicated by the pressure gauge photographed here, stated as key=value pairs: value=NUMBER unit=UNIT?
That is value=205 unit=bar
